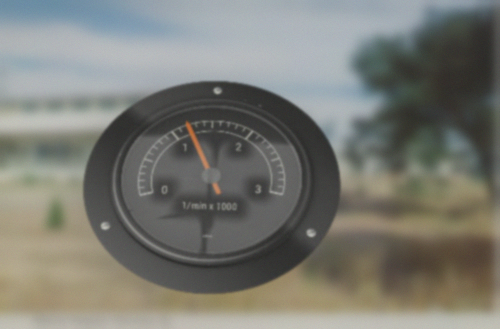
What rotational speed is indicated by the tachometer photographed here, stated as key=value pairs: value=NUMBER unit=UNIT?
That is value=1200 unit=rpm
